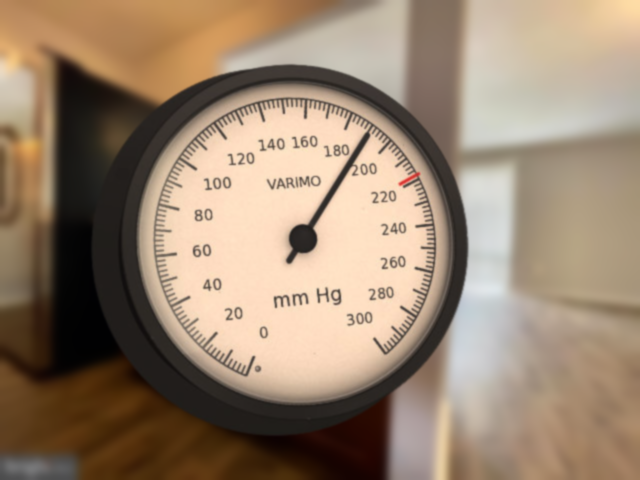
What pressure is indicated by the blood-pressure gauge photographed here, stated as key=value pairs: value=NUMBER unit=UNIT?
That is value=190 unit=mmHg
